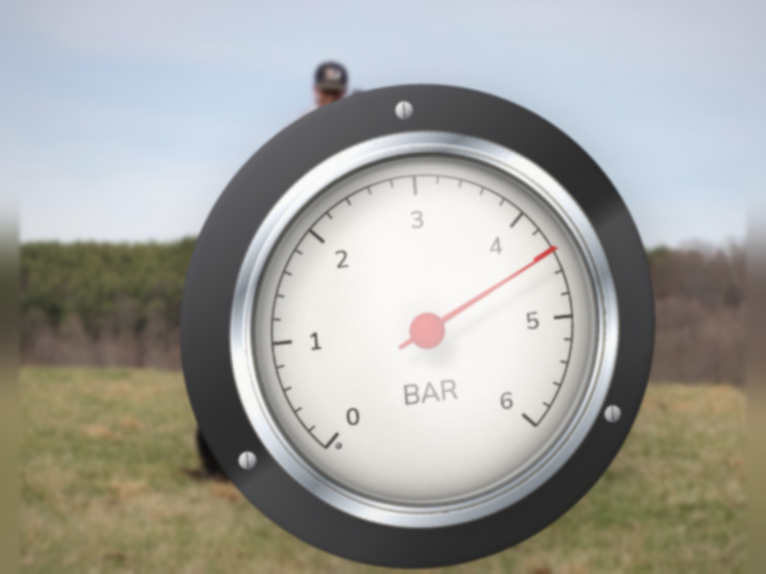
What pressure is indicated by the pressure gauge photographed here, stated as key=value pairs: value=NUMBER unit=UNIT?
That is value=4.4 unit=bar
